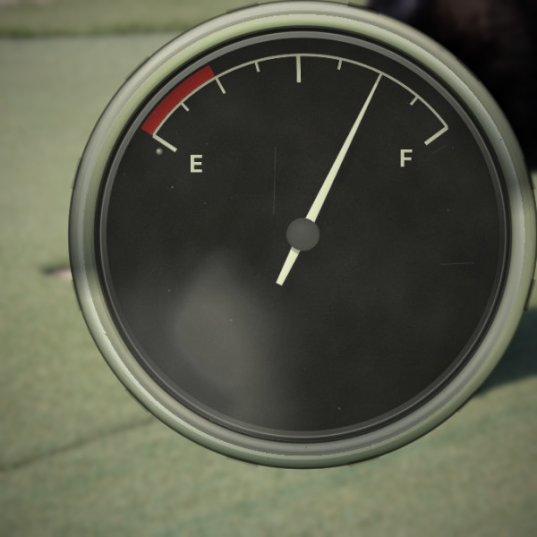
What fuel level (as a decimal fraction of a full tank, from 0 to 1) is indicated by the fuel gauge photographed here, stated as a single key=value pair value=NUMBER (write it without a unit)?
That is value=0.75
